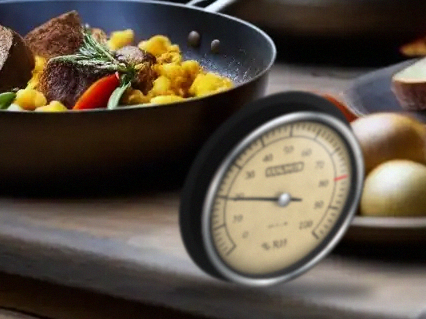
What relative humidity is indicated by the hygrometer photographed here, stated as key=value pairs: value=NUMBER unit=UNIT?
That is value=20 unit=%
